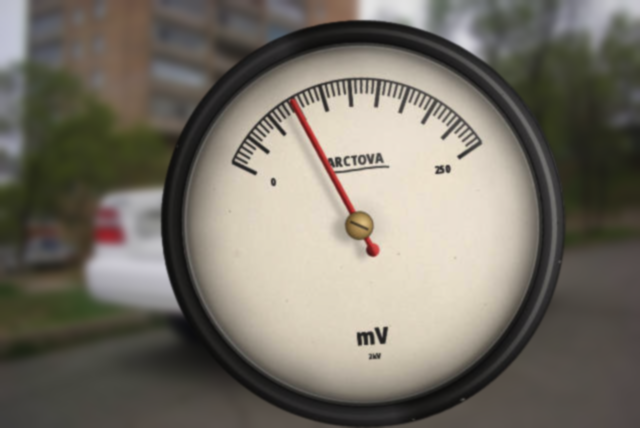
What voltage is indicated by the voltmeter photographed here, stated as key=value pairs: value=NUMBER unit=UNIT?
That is value=75 unit=mV
